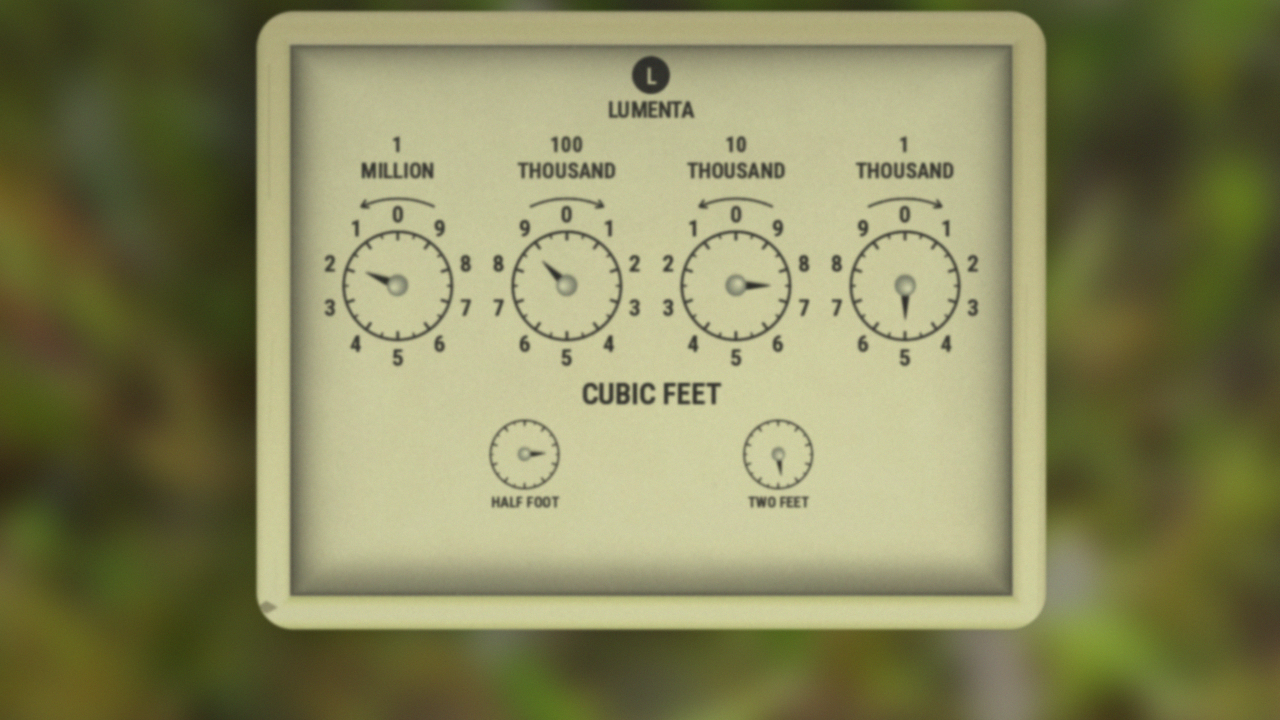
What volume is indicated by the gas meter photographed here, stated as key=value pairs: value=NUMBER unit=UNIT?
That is value=187500 unit=ft³
